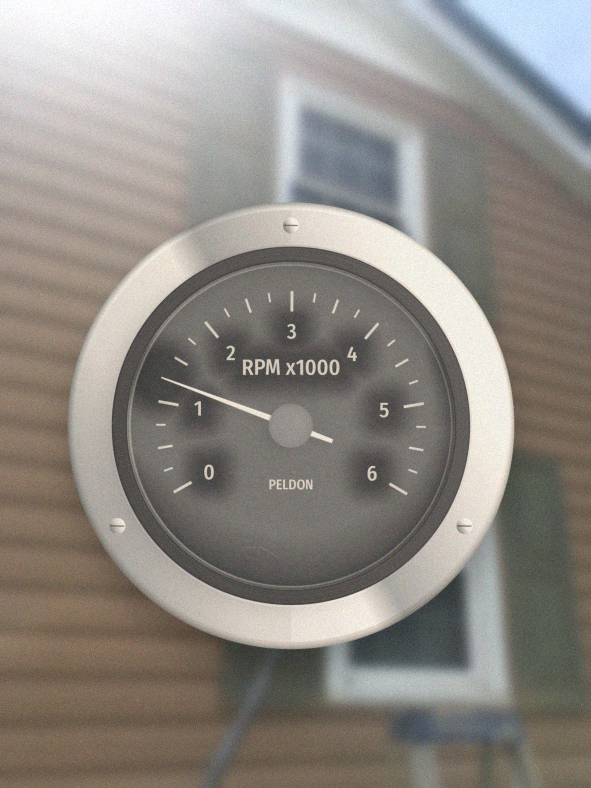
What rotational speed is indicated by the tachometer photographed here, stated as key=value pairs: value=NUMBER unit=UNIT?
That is value=1250 unit=rpm
